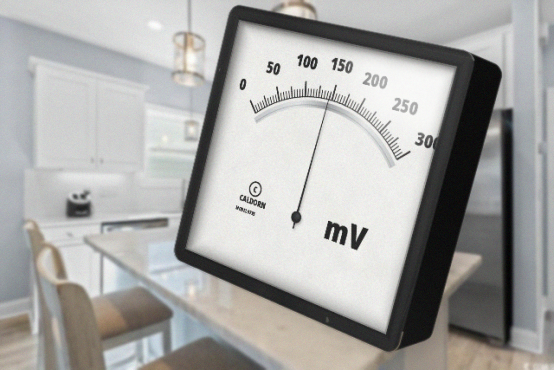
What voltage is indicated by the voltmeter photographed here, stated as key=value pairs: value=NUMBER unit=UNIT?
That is value=150 unit=mV
